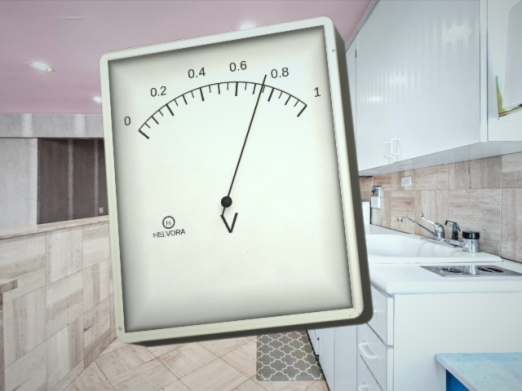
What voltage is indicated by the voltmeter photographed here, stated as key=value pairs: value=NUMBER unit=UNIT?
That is value=0.75 unit=V
